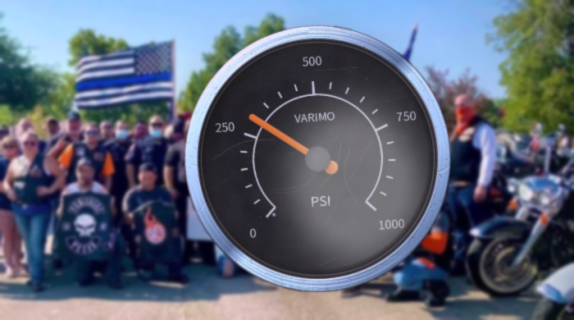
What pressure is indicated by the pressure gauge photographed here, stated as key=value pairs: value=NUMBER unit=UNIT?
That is value=300 unit=psi
